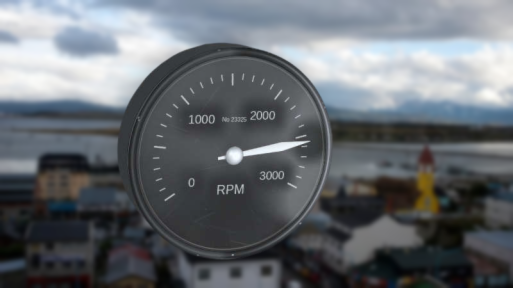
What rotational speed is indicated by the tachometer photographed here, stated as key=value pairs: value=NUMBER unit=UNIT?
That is value=2550 unit=rpm
